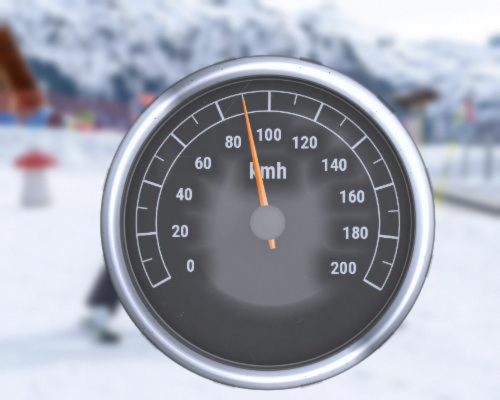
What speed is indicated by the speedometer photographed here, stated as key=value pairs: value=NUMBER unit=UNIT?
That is value=90 unit=km/h
